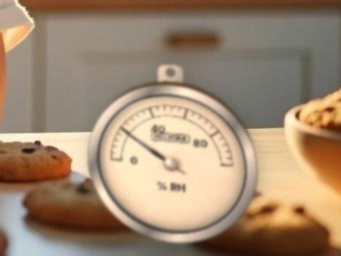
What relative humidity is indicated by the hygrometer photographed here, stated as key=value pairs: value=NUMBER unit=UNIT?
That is value=20 unit=%
